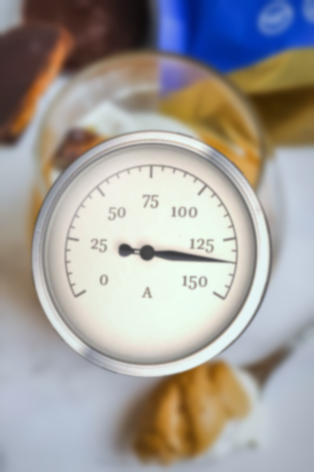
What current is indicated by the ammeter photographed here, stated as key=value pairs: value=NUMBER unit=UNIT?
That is value=135 unit=A
